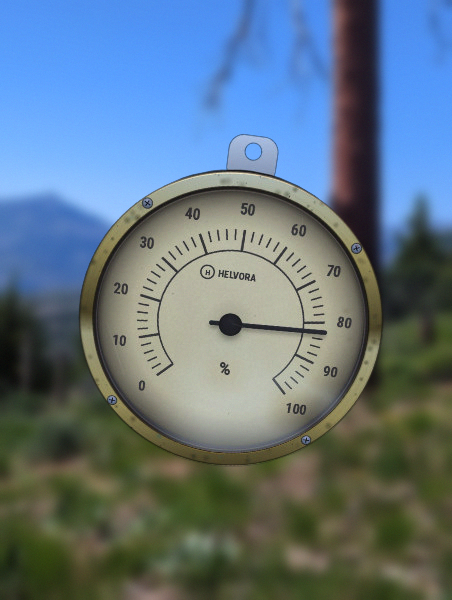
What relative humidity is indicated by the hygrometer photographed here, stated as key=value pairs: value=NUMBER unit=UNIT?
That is value=82 unit=%
